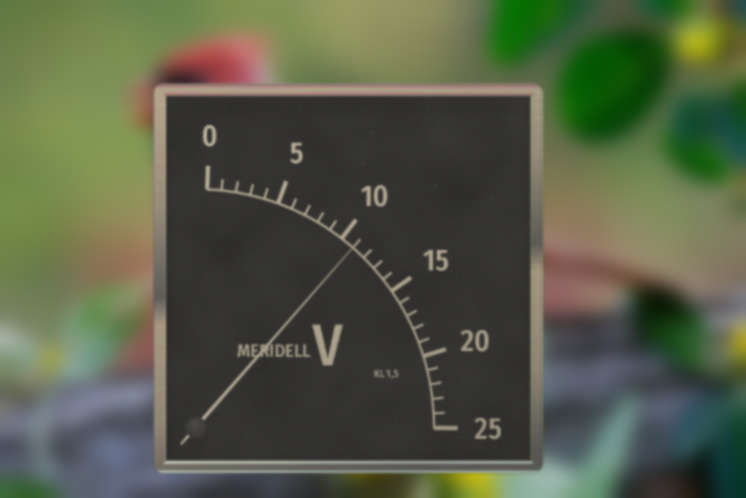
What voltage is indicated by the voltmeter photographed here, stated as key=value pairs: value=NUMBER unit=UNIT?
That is value=11 unit=V
